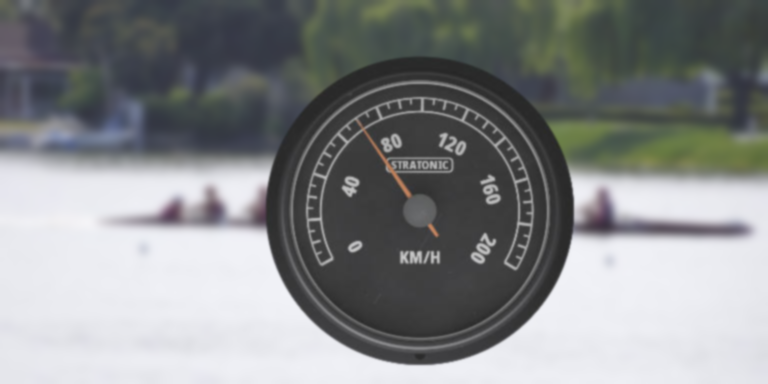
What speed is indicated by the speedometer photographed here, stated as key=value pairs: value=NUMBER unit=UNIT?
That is value=70 unit=km/h
